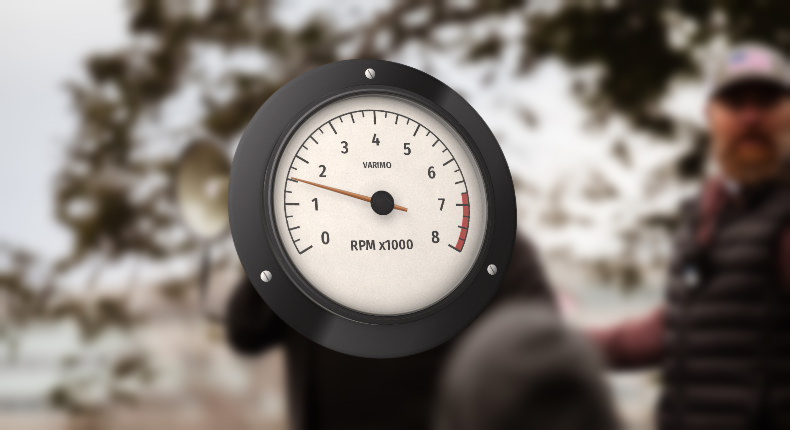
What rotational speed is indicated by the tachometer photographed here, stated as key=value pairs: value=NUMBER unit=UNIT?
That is value=1500 unit=rpm
